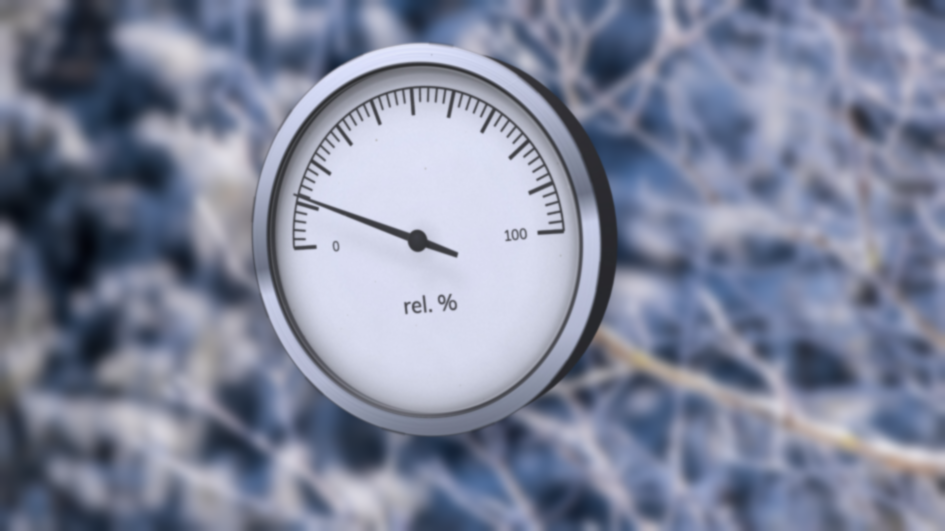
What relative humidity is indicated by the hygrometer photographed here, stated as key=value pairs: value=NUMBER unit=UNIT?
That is value=12 unit=%
